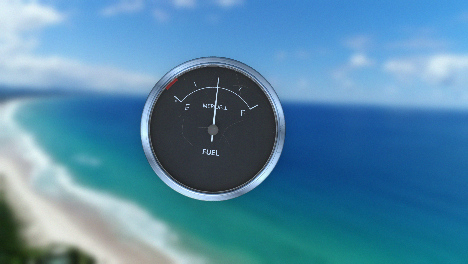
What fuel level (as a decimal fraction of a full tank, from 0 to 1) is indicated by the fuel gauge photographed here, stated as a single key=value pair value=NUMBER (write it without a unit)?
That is value=0.5
